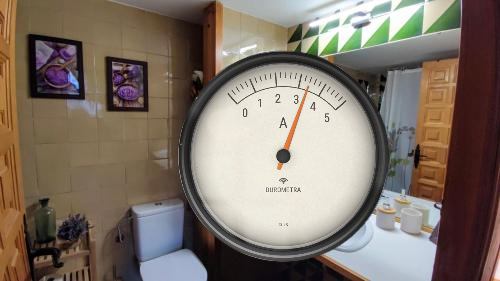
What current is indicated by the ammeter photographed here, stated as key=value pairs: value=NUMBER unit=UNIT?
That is value=3.4 unit=A
